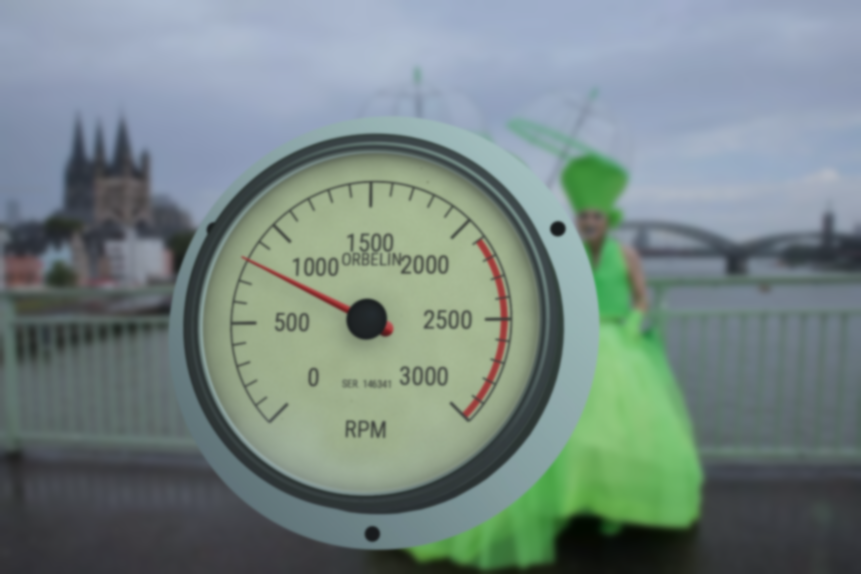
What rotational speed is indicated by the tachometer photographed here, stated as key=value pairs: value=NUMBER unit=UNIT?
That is value=800 unit=rpm
